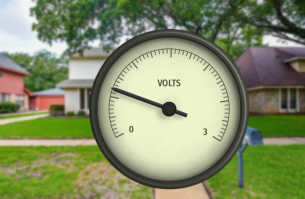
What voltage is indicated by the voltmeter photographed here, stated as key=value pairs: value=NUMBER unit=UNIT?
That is value=0.6 unit=V
